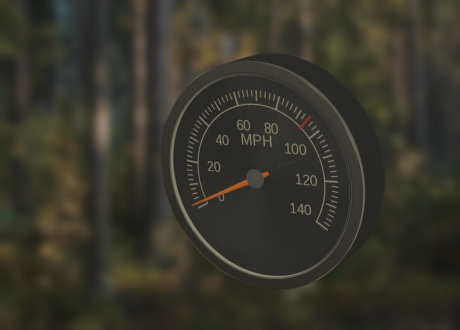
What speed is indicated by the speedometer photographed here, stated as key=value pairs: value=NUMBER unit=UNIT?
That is value=2 unit=mph
